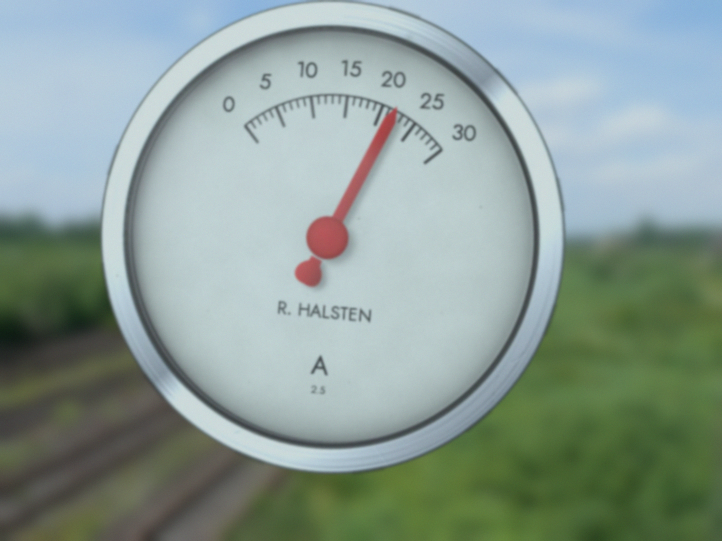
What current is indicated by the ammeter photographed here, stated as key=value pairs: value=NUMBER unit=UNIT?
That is value=22 unit=A
